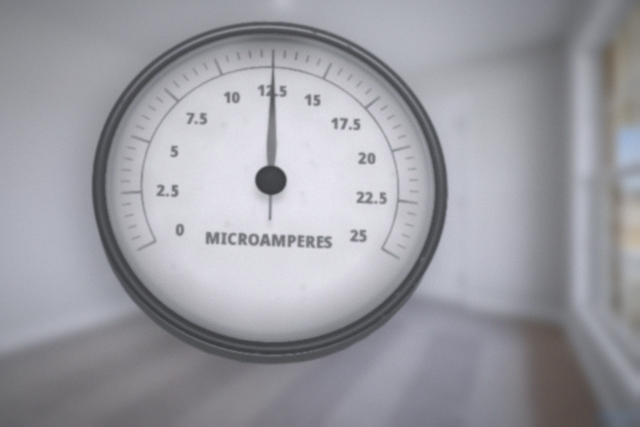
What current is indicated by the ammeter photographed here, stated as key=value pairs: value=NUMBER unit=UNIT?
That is value=12.5 unit=µA
